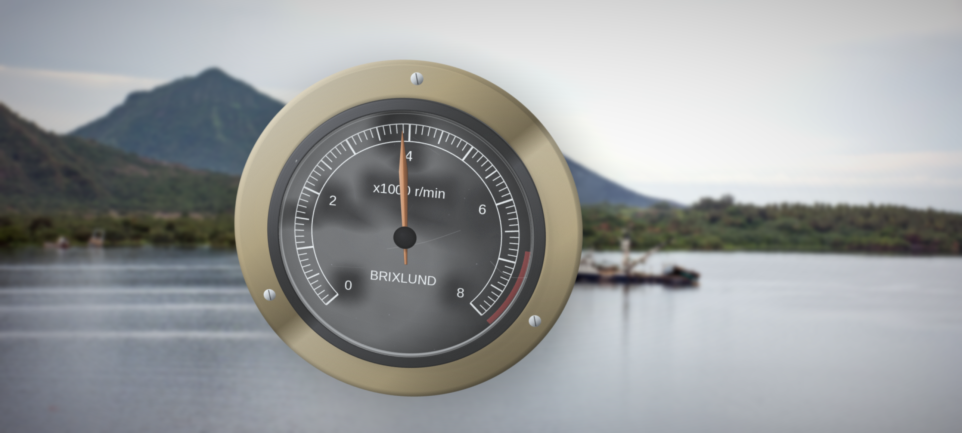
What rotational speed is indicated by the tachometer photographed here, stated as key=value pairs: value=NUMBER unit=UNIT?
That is value=3900 unit=rpm
